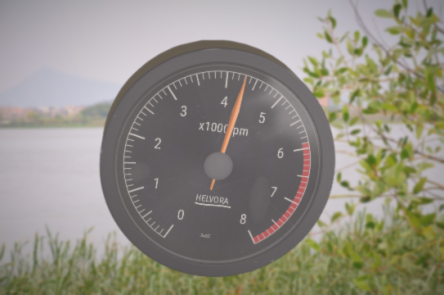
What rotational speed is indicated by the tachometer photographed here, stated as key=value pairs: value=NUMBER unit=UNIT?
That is value=4300 unit=rpm
